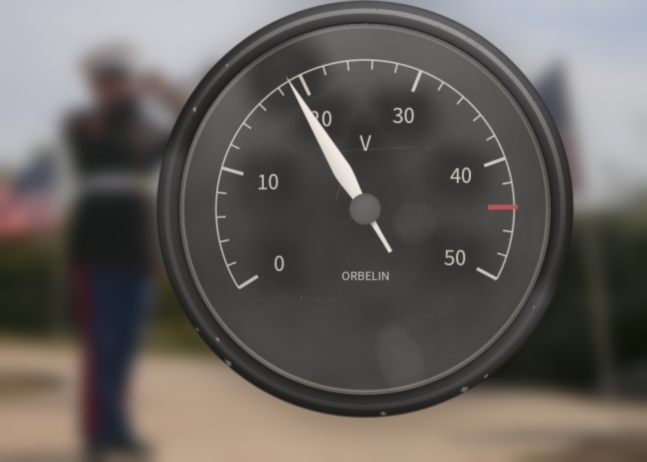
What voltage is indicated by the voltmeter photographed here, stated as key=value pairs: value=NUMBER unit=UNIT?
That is value=19 unit=V
